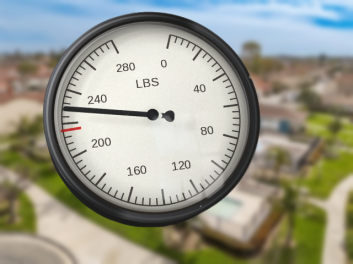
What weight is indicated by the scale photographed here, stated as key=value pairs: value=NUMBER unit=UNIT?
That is value=228 unit=lb
